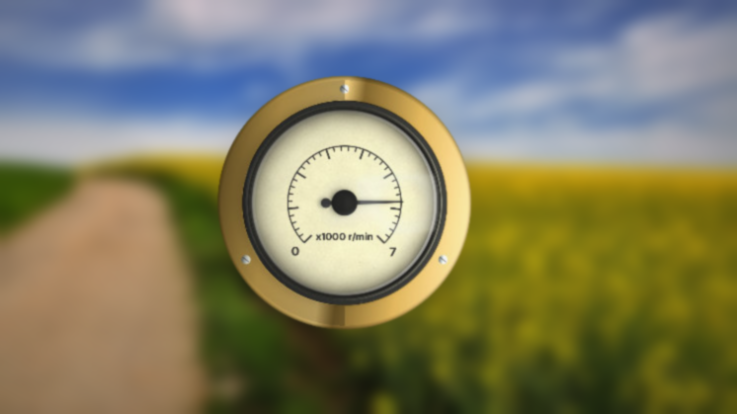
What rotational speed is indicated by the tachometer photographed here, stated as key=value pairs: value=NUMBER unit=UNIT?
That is value=5800 unit=rpm
